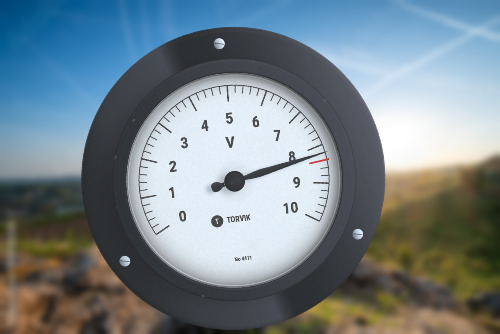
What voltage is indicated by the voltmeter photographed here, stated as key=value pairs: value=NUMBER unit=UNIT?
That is value=8.2 unit=V
